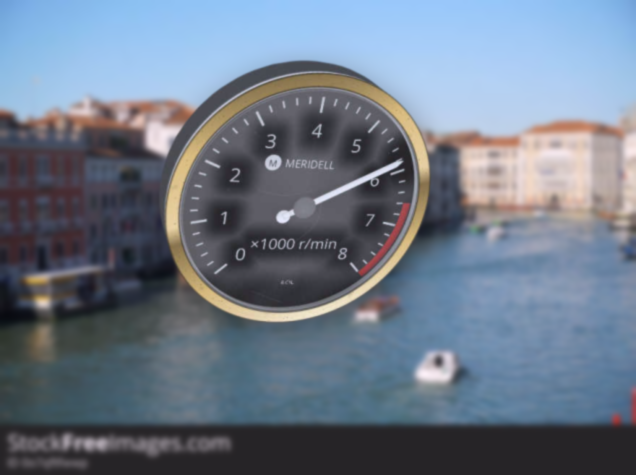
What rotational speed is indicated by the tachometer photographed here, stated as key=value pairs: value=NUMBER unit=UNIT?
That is value=5800 unit=rpm
